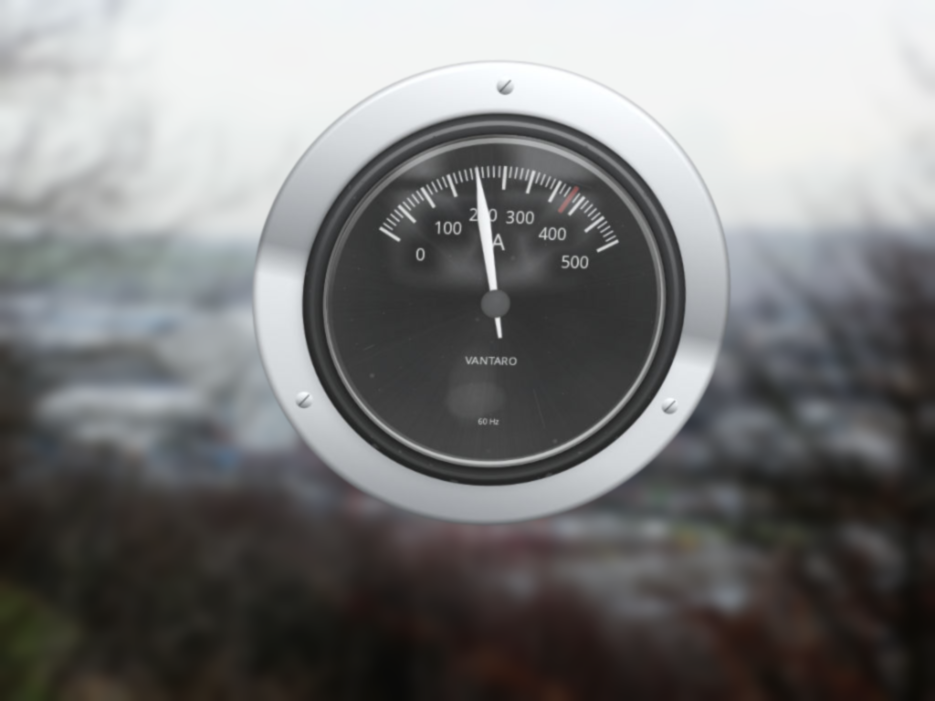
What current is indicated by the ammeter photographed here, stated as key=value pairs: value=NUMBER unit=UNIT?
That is value=200 unit=A
